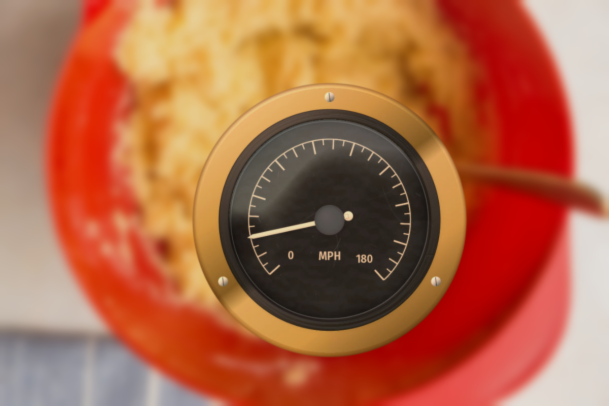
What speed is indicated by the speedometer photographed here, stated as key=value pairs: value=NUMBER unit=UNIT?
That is value=20 unit=mph
